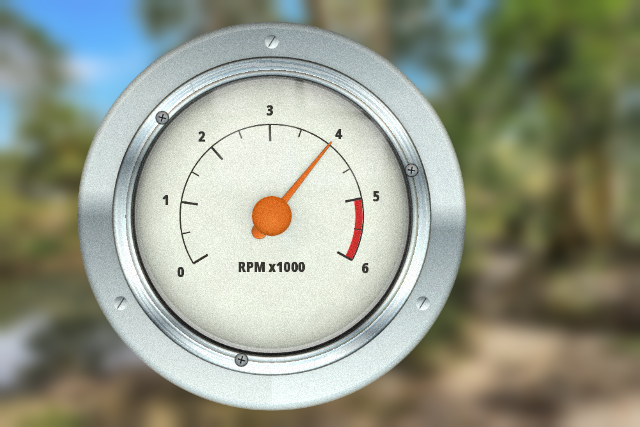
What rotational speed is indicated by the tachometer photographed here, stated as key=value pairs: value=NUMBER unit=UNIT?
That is value=4000 unit=rpm
